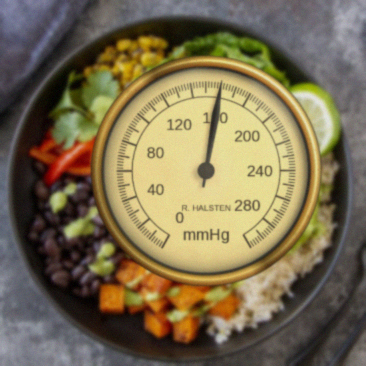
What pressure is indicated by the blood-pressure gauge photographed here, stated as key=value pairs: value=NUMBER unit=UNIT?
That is value=160 unit=mmHg
